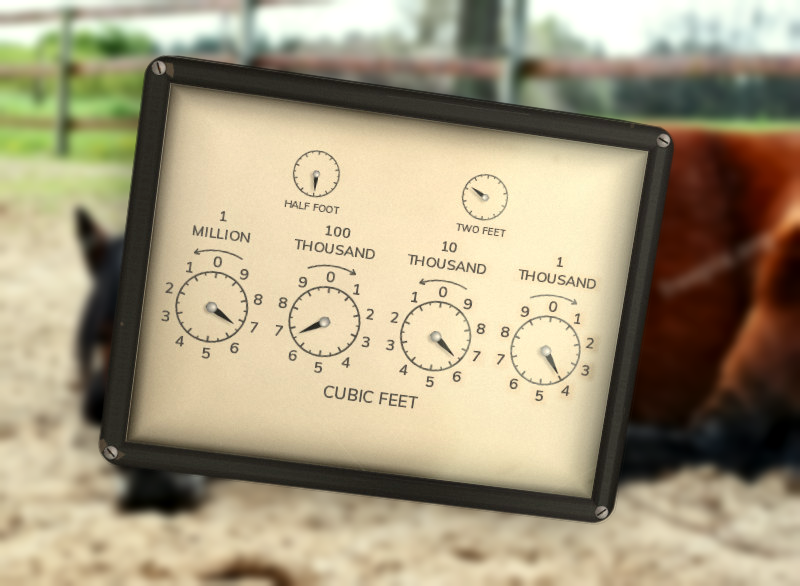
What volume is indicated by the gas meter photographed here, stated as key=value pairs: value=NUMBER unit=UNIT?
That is value=666400 unit=ft³
